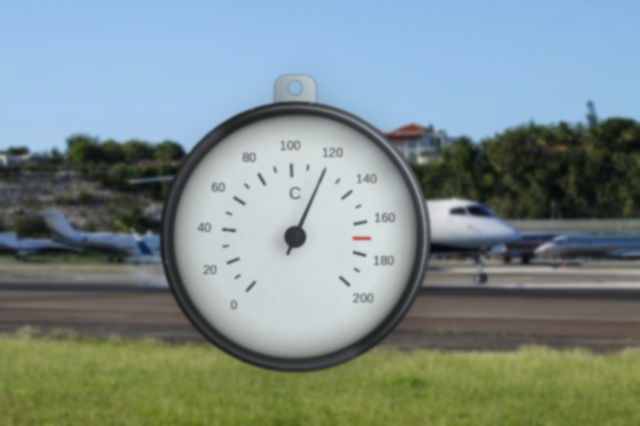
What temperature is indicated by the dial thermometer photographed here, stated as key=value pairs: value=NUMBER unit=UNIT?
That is value=120 unit=°C
